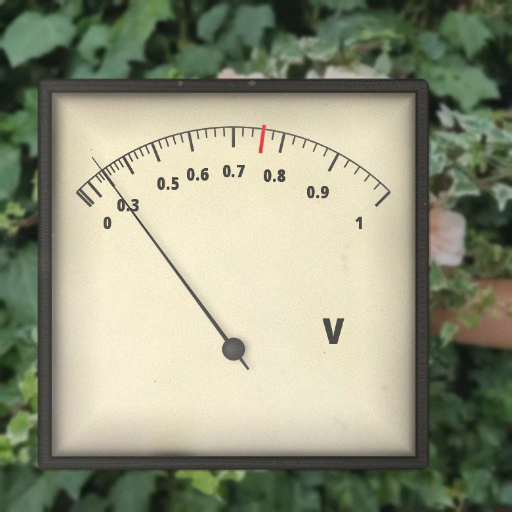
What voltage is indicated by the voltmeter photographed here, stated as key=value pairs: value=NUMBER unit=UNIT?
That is value=0.3 unit=V
